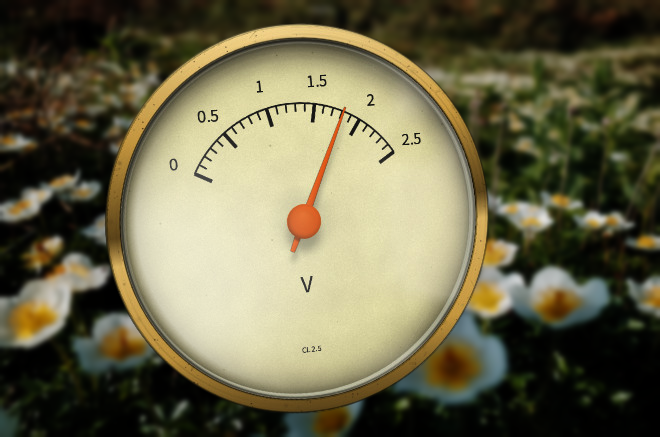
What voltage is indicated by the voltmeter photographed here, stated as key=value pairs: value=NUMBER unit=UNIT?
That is value=1.8 unit=V
